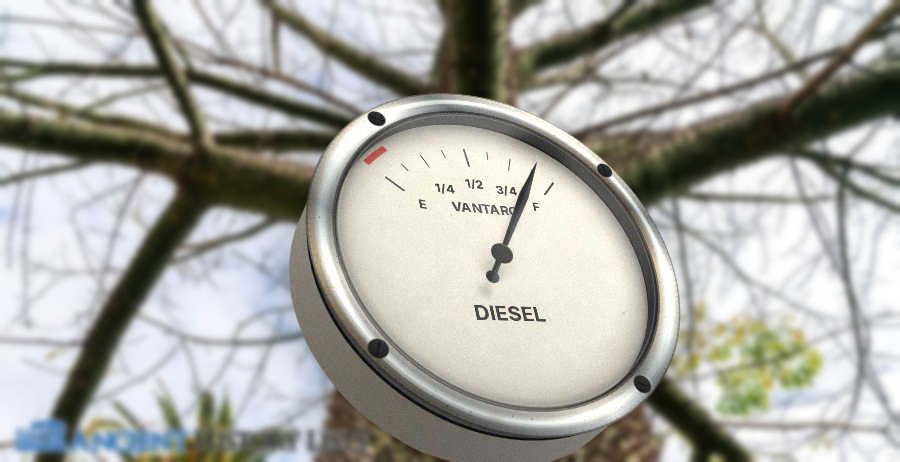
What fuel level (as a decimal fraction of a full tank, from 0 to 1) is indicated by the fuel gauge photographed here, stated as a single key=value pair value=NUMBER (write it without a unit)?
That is value=0.875
